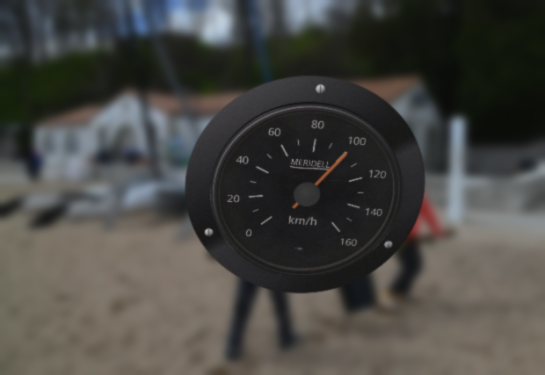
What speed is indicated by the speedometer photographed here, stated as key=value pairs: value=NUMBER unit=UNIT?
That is value=100 unit=km/h
